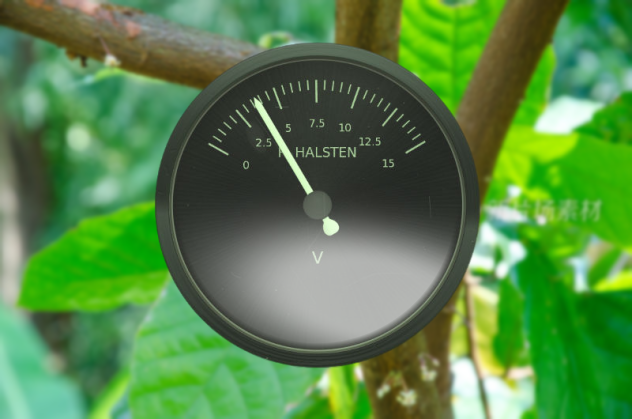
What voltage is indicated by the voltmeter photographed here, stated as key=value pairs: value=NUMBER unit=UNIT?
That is value=3.75 unit=V
